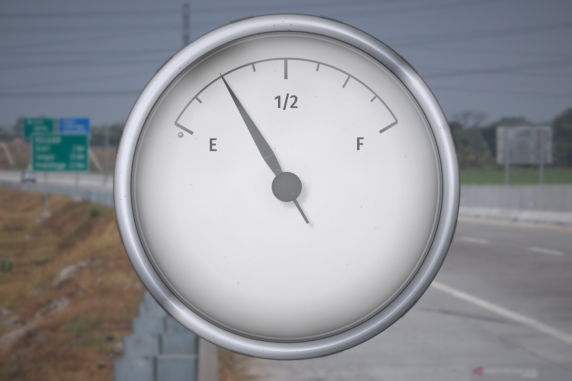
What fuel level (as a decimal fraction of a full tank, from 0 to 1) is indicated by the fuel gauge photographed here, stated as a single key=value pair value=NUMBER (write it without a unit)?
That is value=0.25
